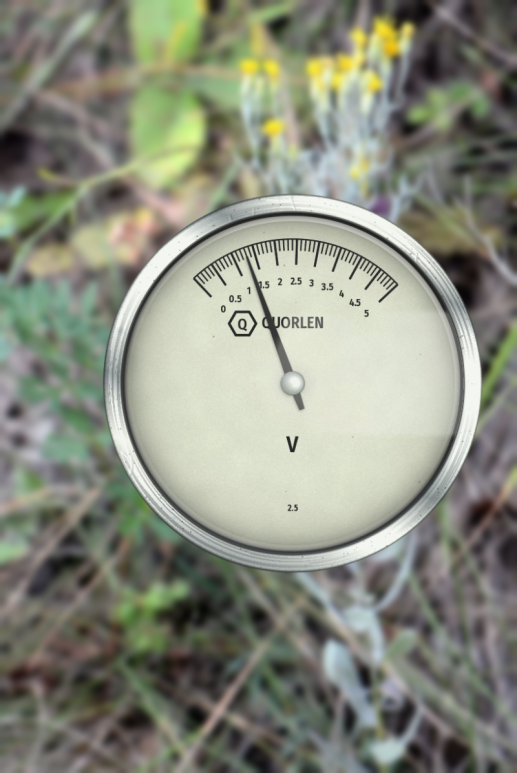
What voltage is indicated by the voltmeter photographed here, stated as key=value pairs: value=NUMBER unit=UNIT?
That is value=1.3 unit=V
